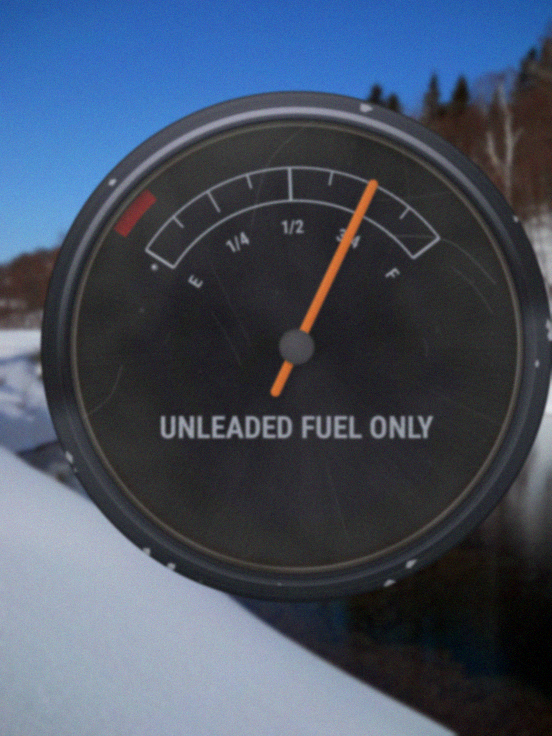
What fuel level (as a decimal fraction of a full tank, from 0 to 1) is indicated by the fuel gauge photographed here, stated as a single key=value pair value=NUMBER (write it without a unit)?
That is value=0.75
